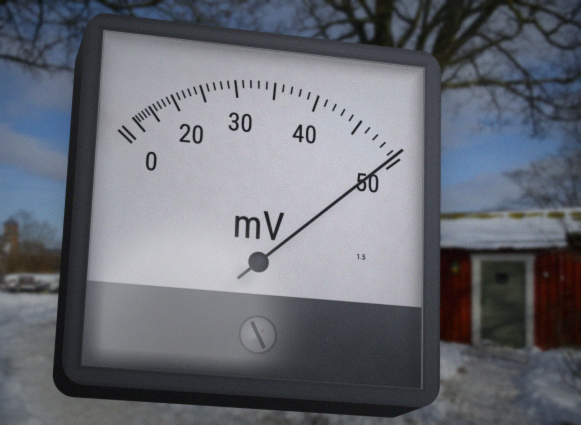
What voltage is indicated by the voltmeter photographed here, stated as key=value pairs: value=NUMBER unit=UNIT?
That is value=49.5 unit=mV
